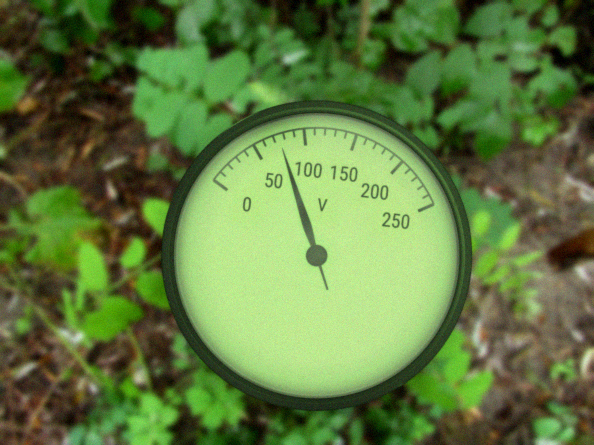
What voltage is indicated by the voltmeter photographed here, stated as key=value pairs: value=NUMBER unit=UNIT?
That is value=75 unit=V
